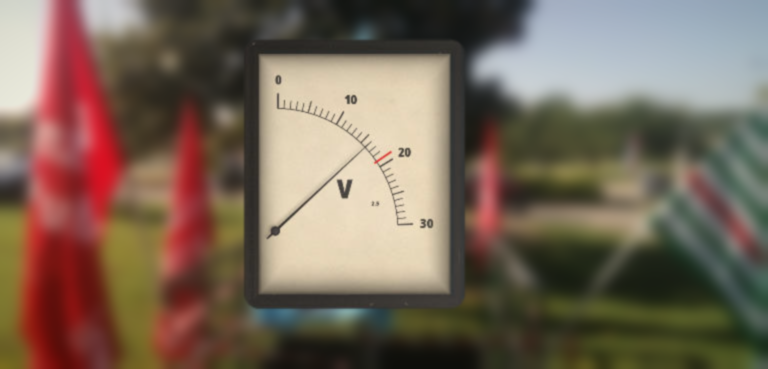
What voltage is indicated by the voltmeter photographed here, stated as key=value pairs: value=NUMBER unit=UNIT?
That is value=16 unit=V
